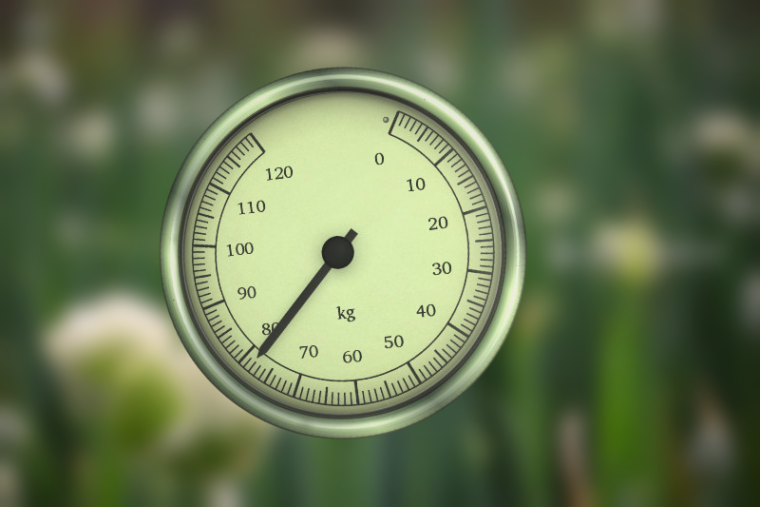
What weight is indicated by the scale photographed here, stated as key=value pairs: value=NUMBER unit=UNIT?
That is value=78 unit=kg
